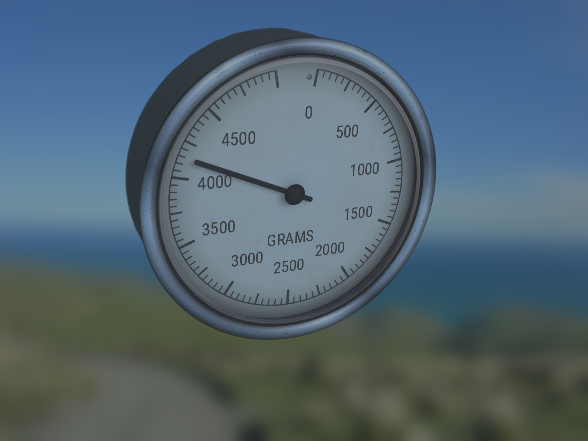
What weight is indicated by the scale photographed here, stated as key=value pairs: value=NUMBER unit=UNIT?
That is value=4150 unit=g
